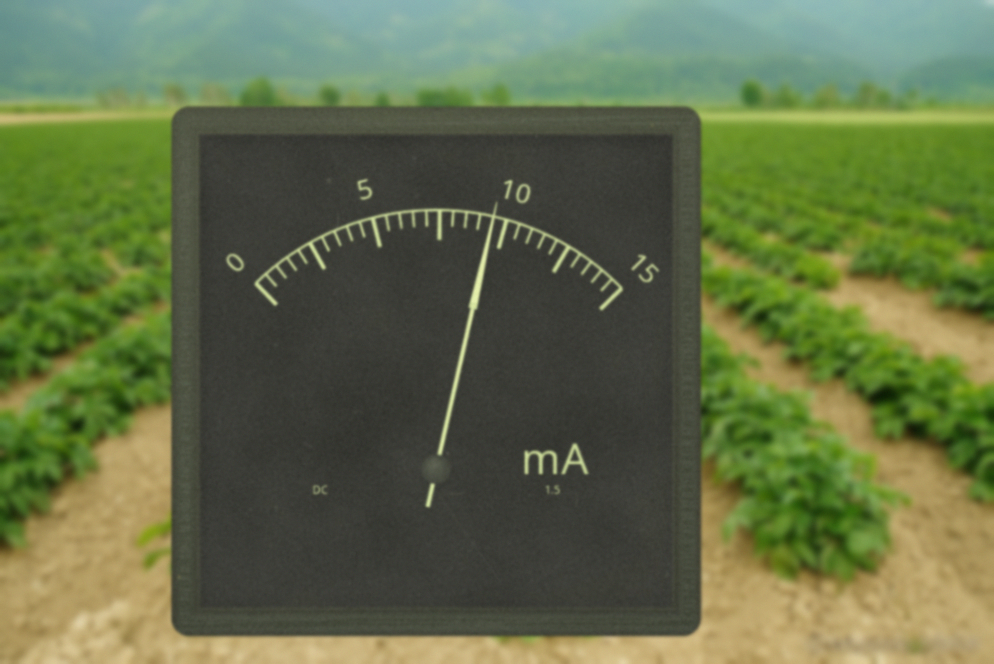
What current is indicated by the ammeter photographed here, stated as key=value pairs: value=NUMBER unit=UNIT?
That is value=9.5 unit=mA
